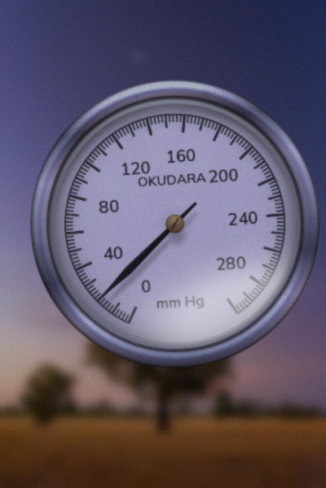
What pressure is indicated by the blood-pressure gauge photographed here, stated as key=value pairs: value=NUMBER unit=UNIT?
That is value=20 unit=mmHg
